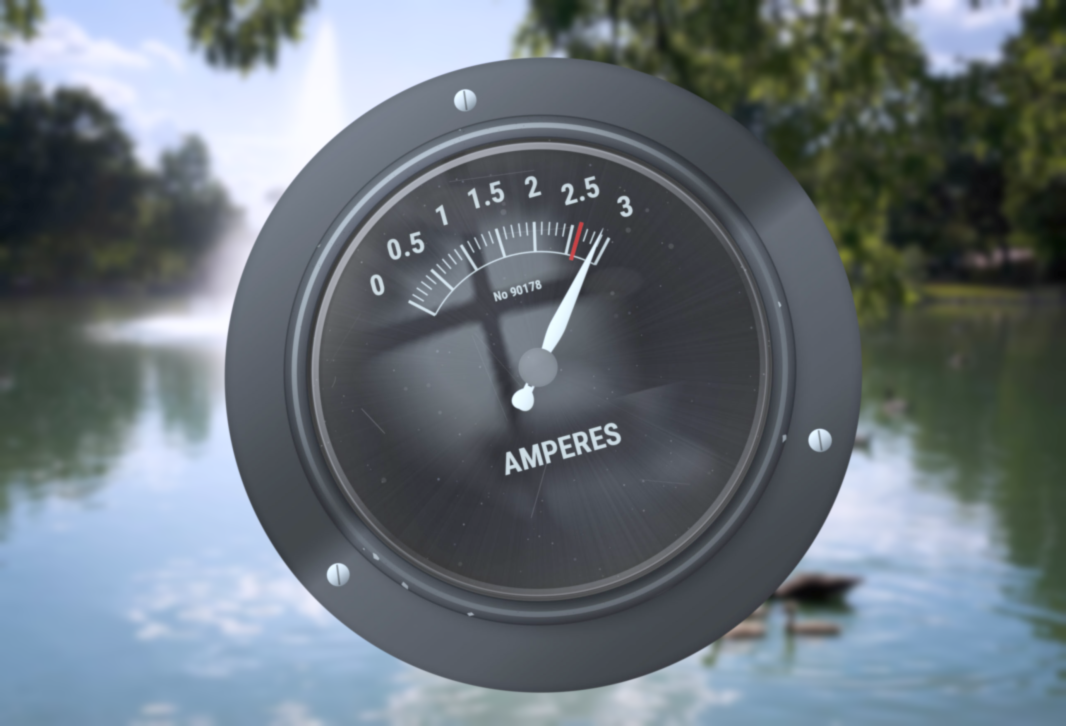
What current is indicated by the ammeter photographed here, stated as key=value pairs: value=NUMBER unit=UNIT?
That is value=2.9 unit=A
